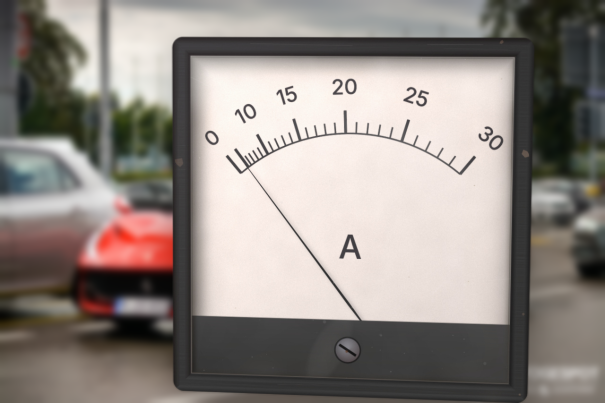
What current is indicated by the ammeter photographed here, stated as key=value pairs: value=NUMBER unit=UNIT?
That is value=5 unit=A
